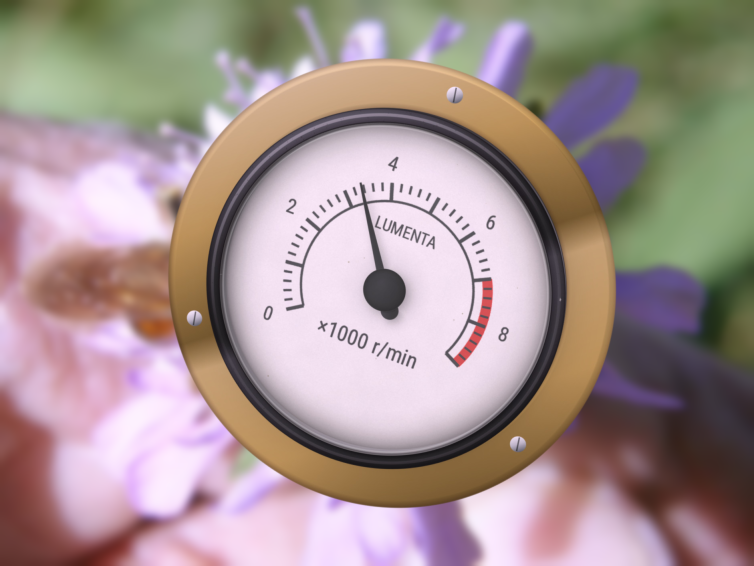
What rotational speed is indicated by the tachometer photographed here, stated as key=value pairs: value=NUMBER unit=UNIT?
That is value=3400 unit=rpm
